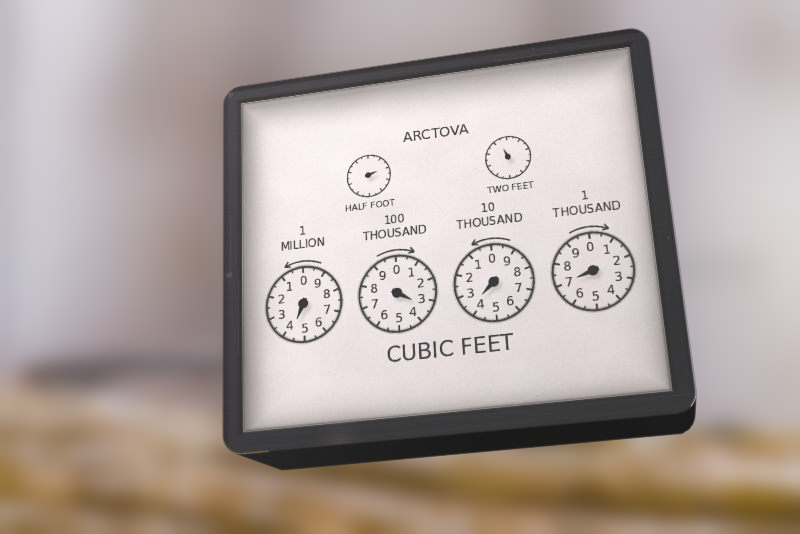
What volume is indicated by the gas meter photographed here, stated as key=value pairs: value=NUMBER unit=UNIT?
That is value=433700 unit=ft³
